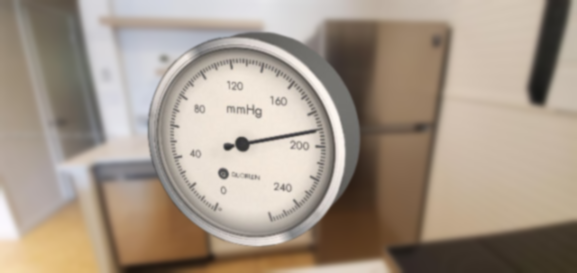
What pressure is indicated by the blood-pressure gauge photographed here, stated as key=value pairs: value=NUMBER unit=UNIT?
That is value=190 unit=mmHg
